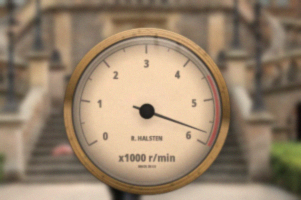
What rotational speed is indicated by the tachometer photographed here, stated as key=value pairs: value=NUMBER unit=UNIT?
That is value=5750 unit=rpm
